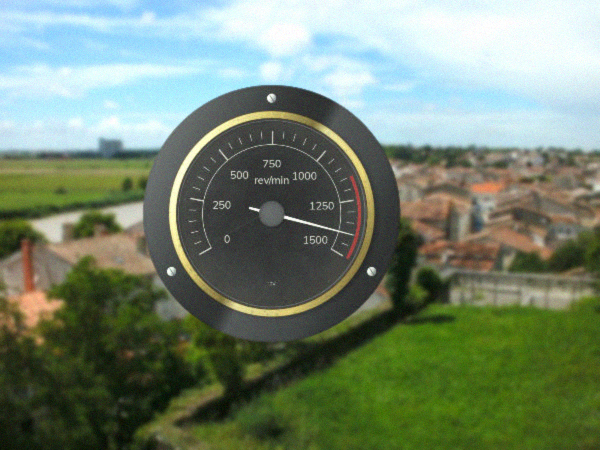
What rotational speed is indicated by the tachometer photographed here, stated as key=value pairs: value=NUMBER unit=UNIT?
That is value=1400 unit=rpm
